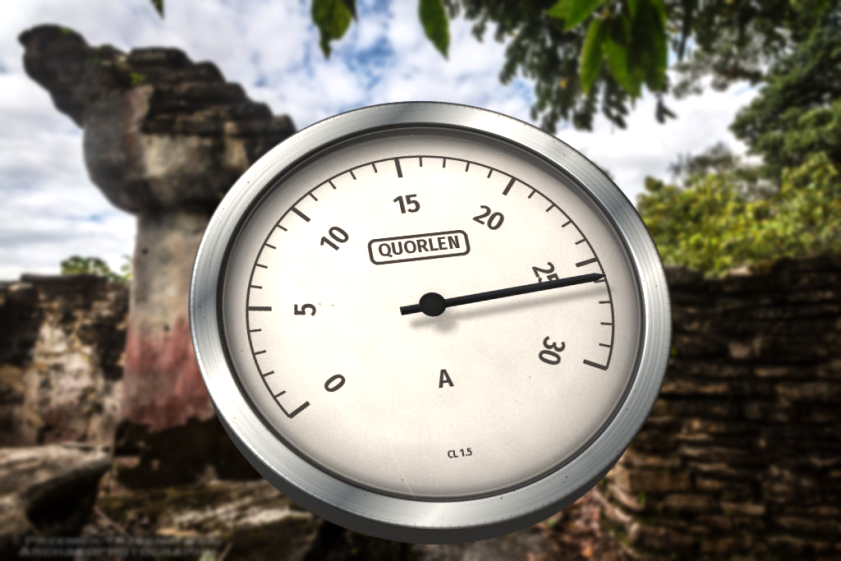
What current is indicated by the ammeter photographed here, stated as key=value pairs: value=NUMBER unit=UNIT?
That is value=26 unit=A
